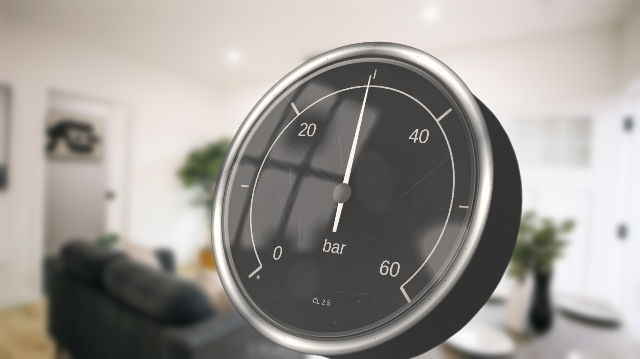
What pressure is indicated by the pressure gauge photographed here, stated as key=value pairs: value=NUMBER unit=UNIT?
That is value=30 unit=bar
